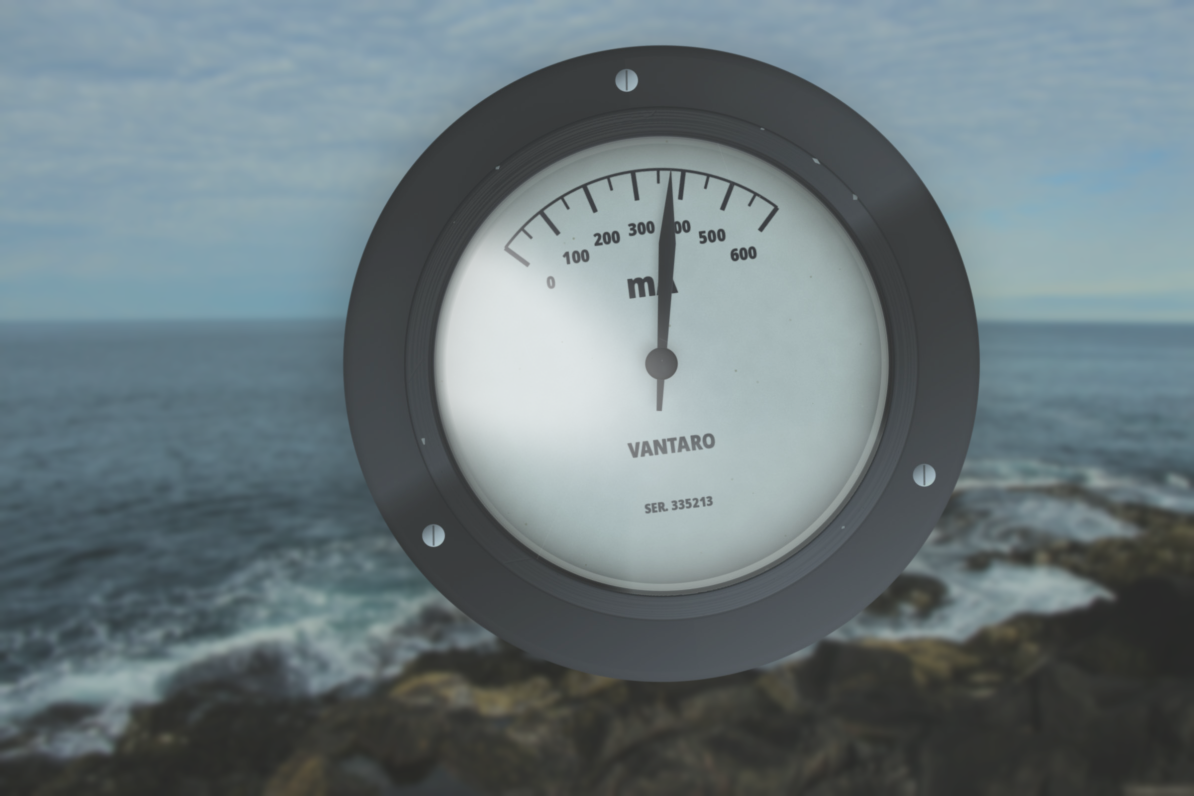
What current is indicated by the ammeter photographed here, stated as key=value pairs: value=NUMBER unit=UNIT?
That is value=375 unit=mA
